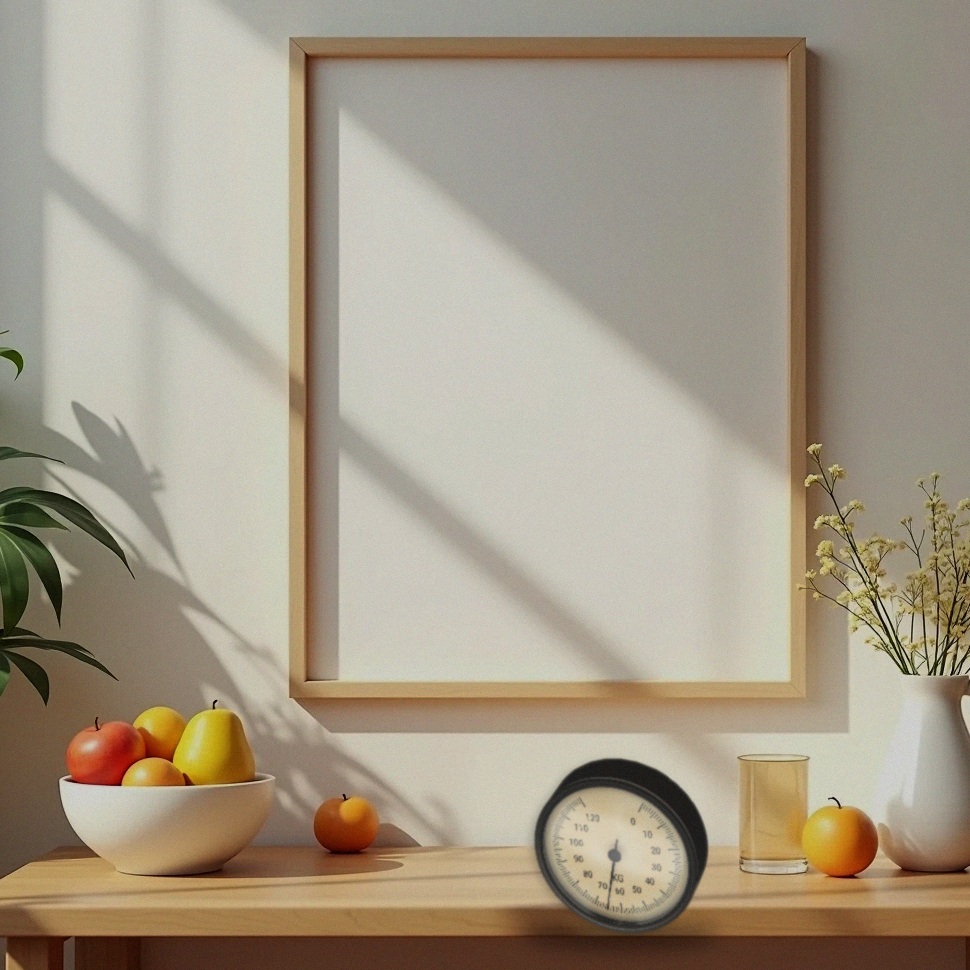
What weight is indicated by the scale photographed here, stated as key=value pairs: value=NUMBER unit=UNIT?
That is value=65 unit=kg
